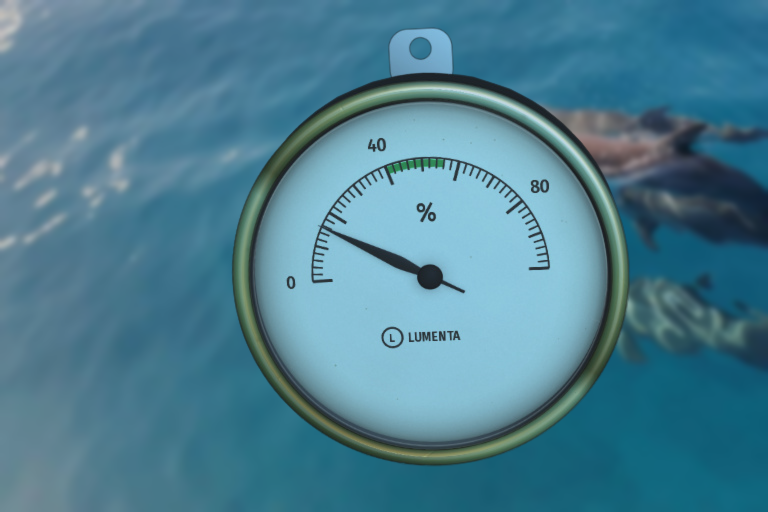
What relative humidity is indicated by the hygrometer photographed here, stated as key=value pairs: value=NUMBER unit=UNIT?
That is value=16 unit=%
